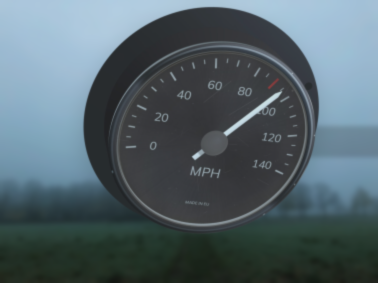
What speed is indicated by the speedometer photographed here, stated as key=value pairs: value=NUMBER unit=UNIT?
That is value=95 unit=mph
